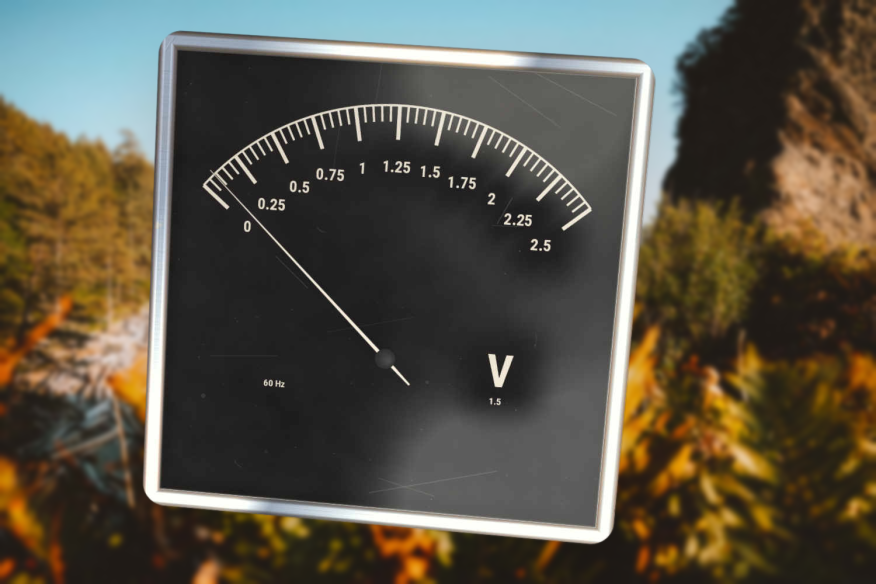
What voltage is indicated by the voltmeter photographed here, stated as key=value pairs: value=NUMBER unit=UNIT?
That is value=0.1 unit=V
